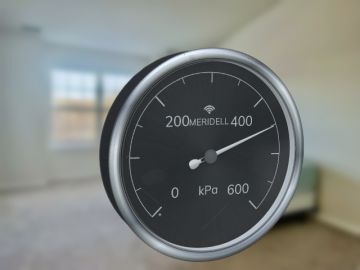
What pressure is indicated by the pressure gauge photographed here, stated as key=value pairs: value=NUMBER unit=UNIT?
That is value=450 unit=kPa
